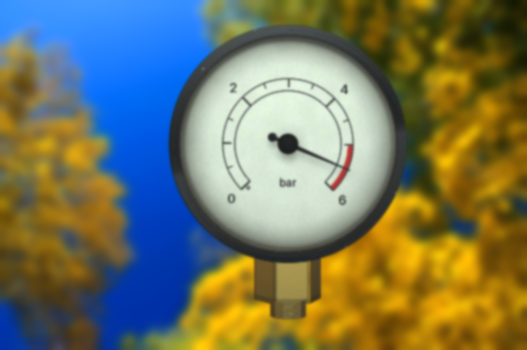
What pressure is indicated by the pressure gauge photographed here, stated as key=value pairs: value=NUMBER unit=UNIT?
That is value=5.5 unit=bar
